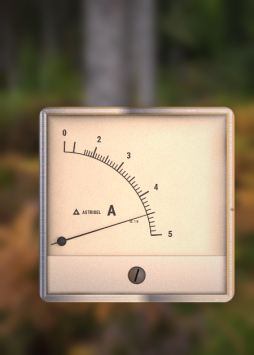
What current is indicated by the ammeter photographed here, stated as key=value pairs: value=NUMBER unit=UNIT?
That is value=4.5 unit=A
